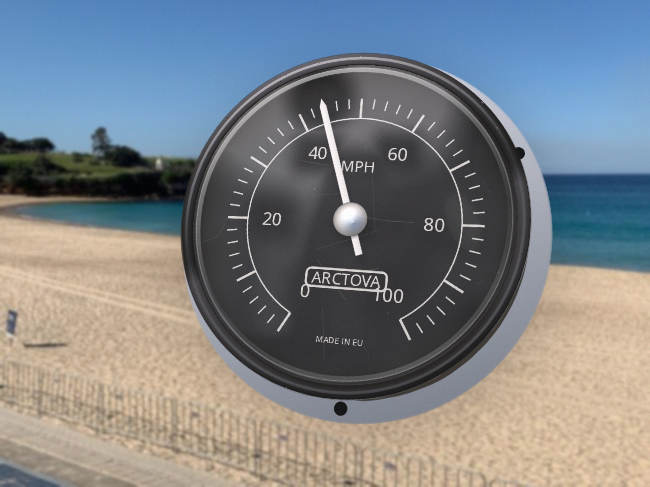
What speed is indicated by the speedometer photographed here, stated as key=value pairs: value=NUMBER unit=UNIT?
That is value=44 unit=mph
